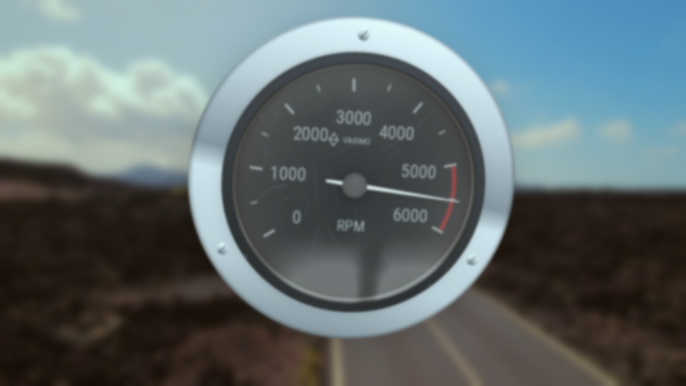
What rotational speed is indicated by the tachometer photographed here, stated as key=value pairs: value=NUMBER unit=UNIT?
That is value=5500 unit=rpm
